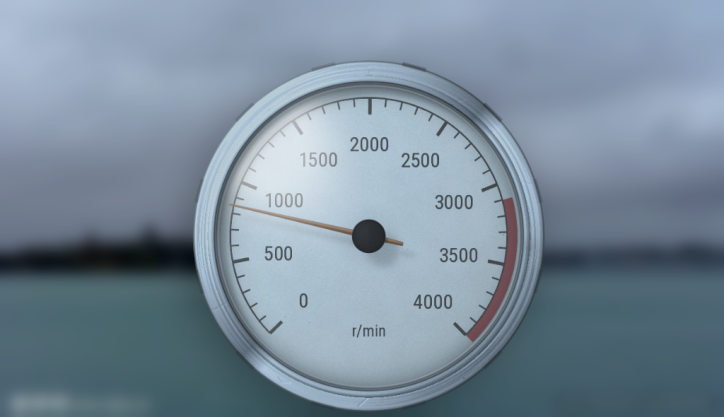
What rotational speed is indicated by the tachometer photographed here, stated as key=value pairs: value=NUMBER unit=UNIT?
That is value=850 unit=rpm
